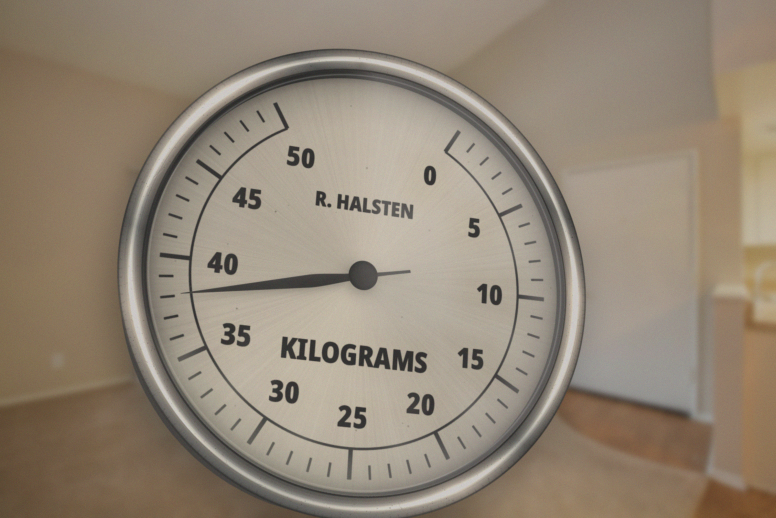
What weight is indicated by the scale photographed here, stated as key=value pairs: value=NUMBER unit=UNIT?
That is value=38 unit=kg
